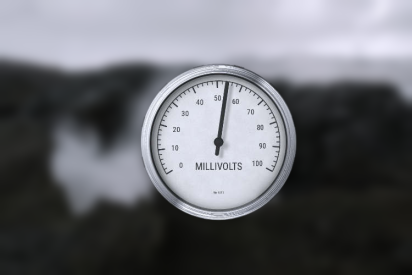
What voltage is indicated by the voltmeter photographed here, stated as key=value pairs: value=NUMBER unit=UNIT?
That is value=54 unit=mV
